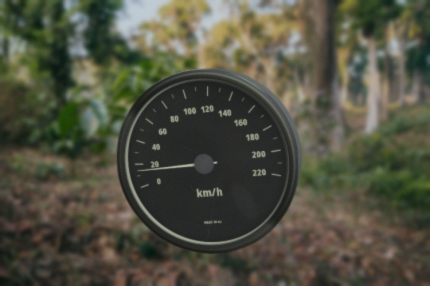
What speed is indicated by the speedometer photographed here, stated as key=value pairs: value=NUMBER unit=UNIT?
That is value=15 unit=km/h
